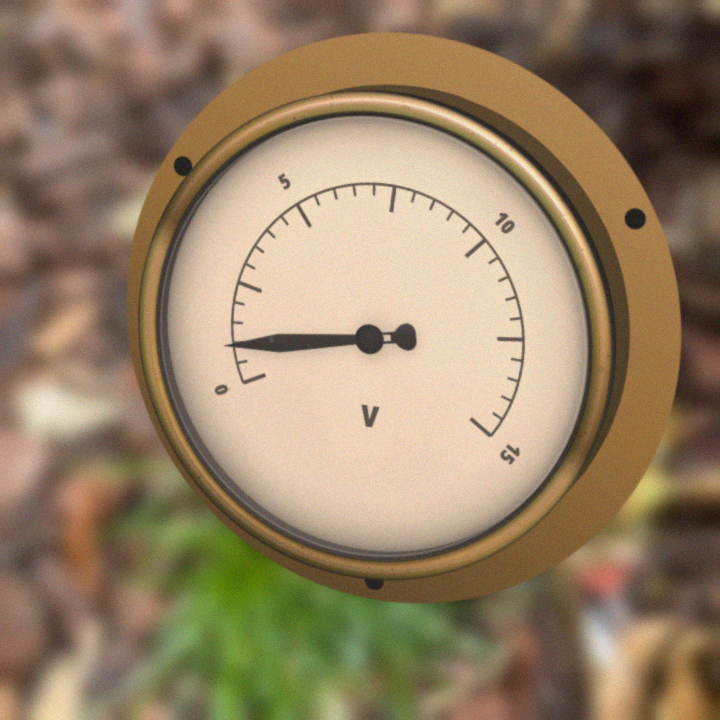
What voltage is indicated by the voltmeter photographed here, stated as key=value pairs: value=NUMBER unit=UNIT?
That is value=1 unit=V
